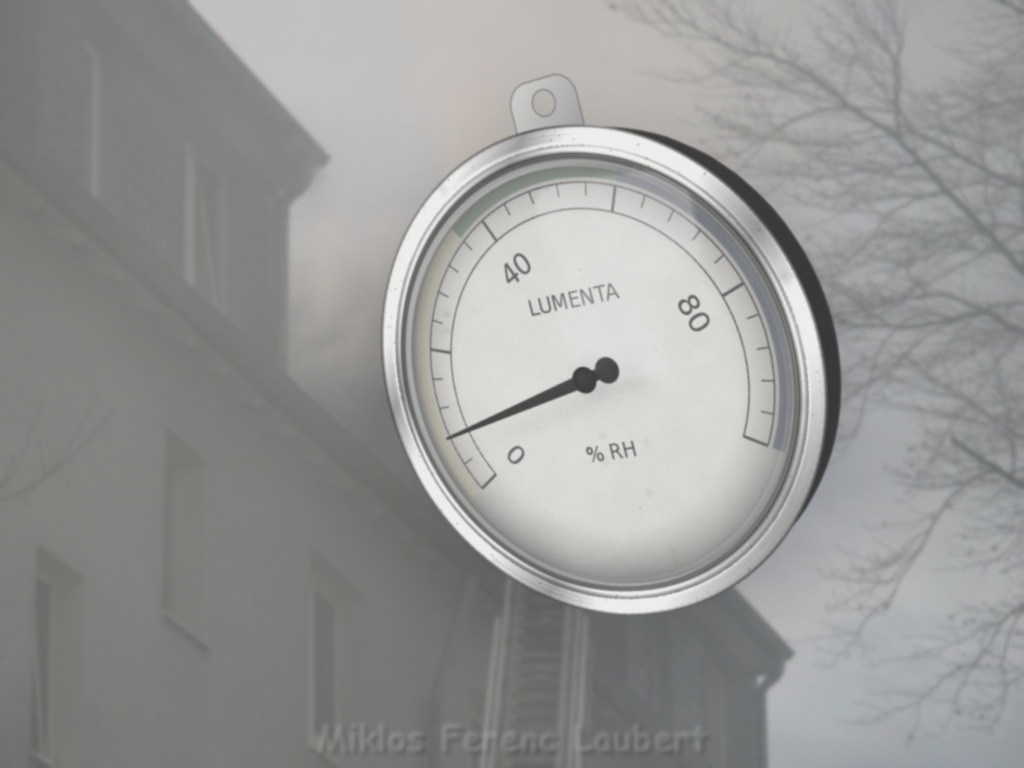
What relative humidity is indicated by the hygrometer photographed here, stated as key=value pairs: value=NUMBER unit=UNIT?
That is value=8 unit=%
